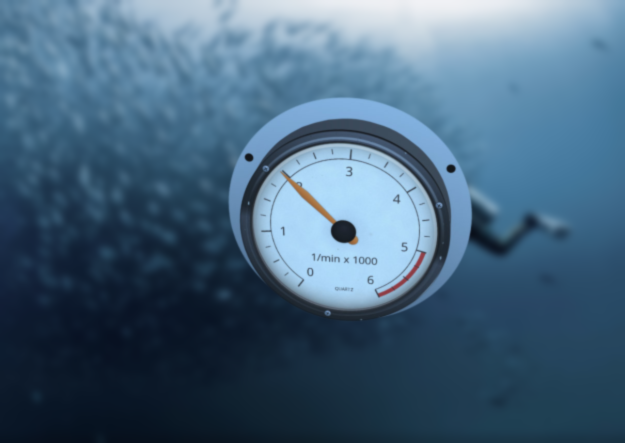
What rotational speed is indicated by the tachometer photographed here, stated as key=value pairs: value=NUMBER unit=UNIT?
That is value=2000 unit=rpm
